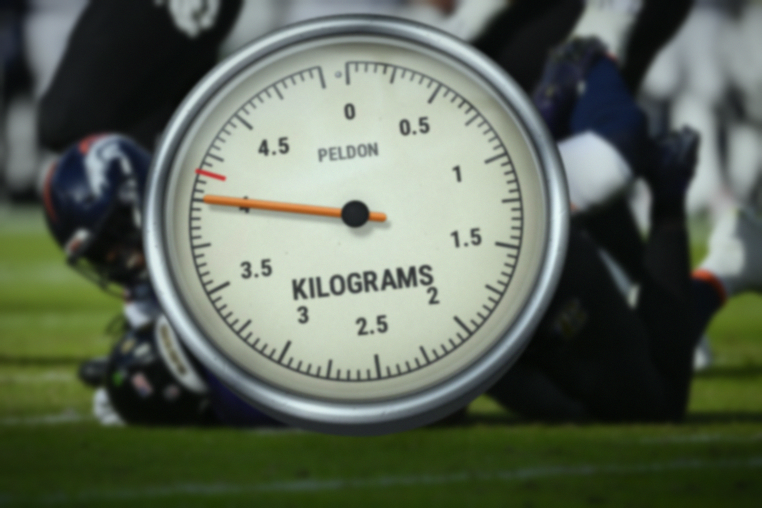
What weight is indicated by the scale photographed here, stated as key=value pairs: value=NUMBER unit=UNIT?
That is value=4 unit=kg
